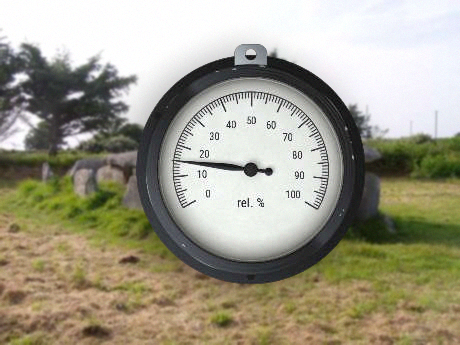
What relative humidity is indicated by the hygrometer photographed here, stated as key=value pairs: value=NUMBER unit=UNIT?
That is value=15 unit=%
